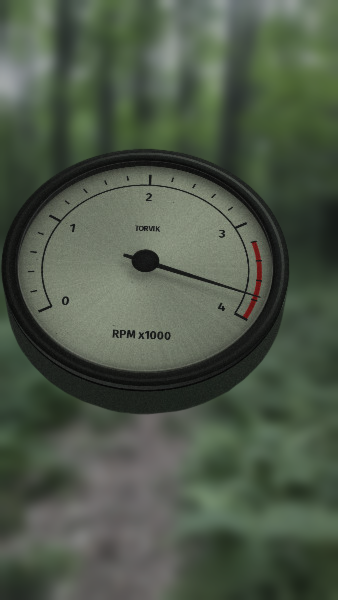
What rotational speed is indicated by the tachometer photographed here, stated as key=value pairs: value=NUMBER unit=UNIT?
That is value=3800 unit=rpm
